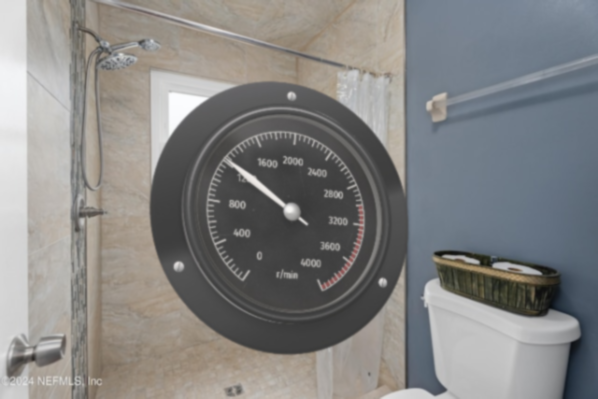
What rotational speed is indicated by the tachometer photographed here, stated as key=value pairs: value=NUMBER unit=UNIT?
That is value=1200 unit=rpm
